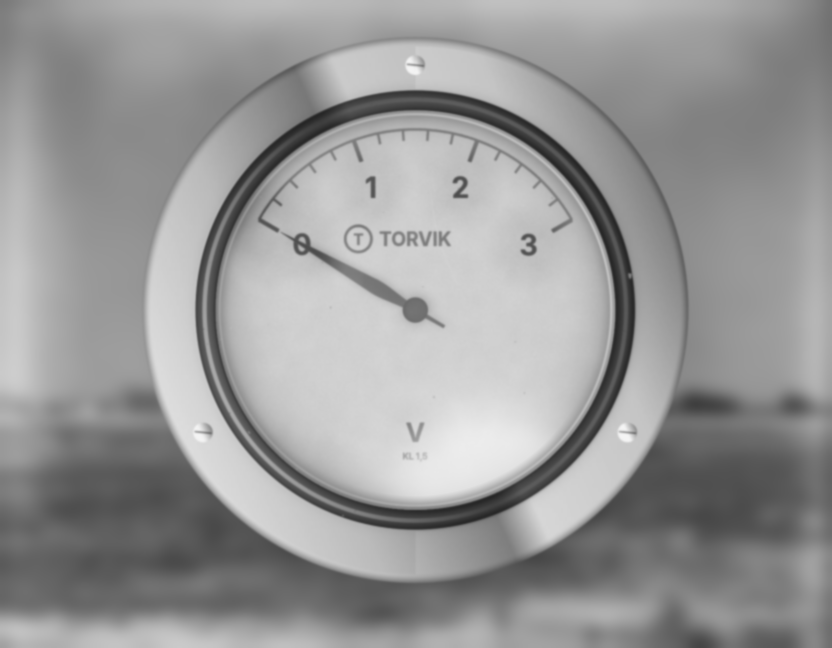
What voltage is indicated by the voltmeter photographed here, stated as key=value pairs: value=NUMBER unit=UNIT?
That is value=0 unit=V
